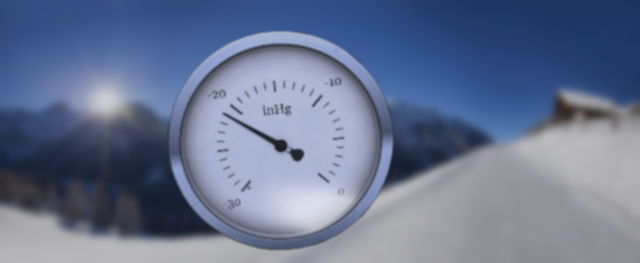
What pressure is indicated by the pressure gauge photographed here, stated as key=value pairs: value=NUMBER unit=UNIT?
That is value=-21 unit=inHg
